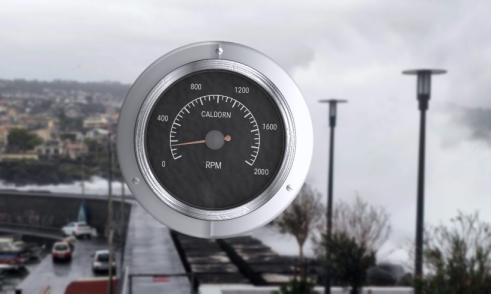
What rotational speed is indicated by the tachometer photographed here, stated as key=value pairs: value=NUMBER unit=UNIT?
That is value=150 unit=rpm
